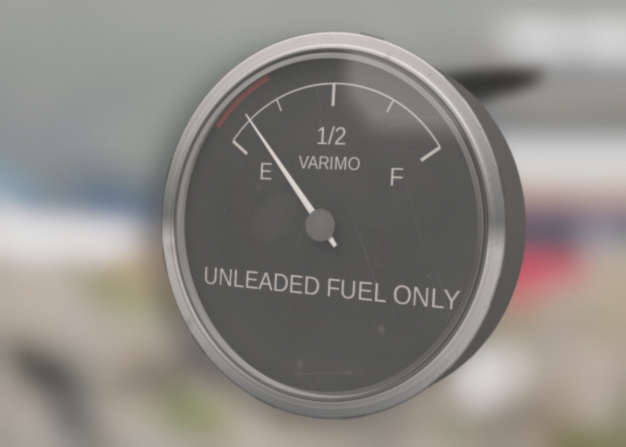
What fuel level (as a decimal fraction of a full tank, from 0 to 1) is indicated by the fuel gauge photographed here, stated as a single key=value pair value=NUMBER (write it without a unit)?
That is value=0.125
